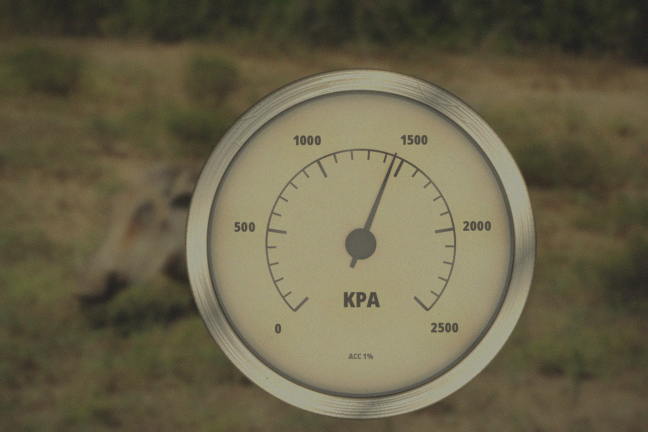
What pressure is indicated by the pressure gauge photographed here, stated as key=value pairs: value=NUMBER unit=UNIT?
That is value=1450 unit=kPa
